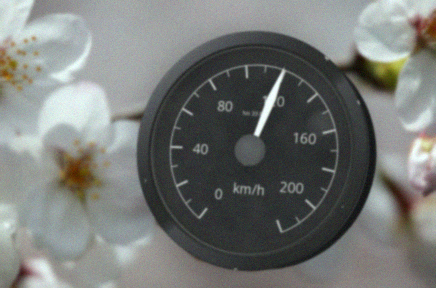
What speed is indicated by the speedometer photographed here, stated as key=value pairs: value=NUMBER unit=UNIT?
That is value=120 unit=km/h
